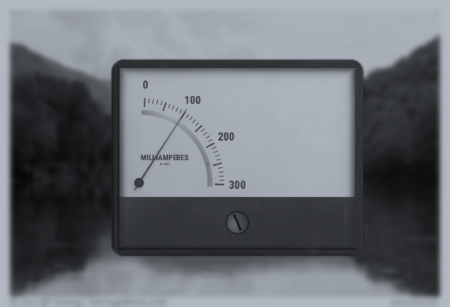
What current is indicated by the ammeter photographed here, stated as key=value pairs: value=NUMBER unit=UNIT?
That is value=100 unit=mA
